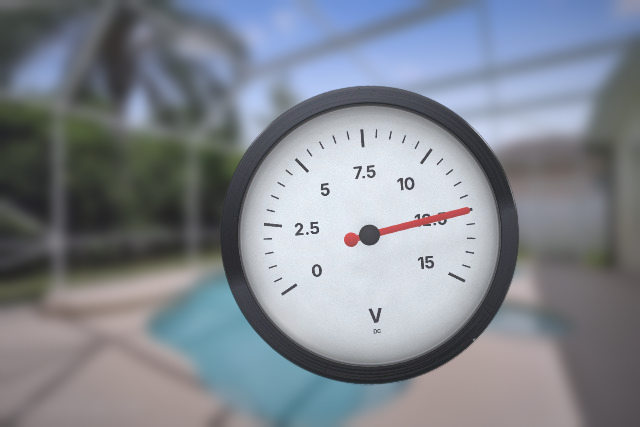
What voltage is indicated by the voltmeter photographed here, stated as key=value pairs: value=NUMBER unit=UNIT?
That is value=12.5 unit=V
